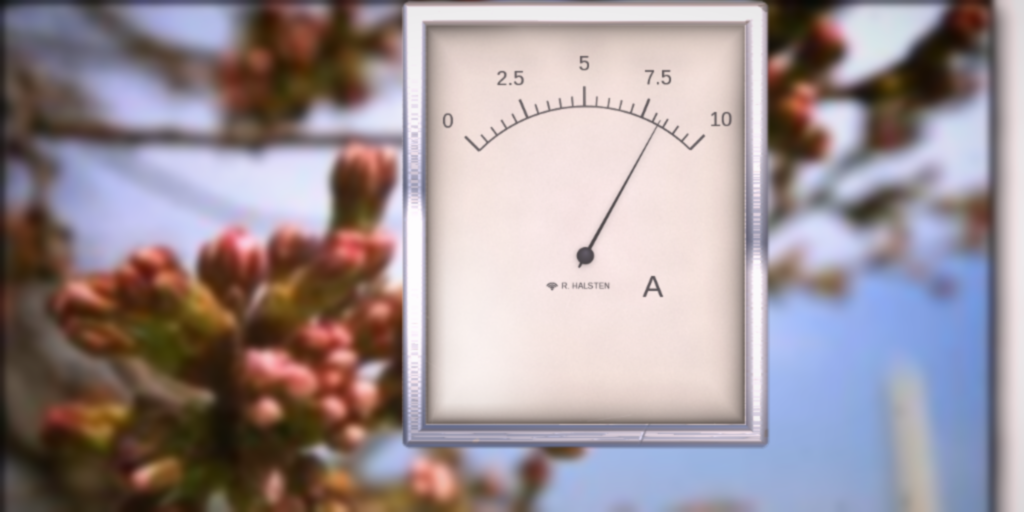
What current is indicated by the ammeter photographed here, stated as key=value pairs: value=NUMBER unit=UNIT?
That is value=8.25 unit=A
